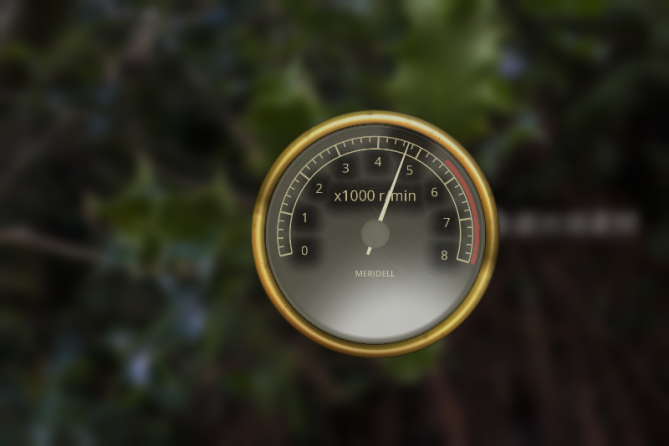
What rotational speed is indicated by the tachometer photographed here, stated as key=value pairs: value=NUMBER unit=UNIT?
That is value=4700 unit=rpm
